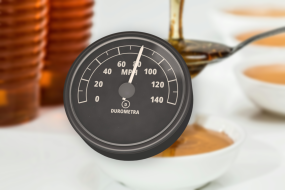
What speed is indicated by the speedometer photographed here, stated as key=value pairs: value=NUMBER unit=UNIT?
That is value=80 unit=mph
